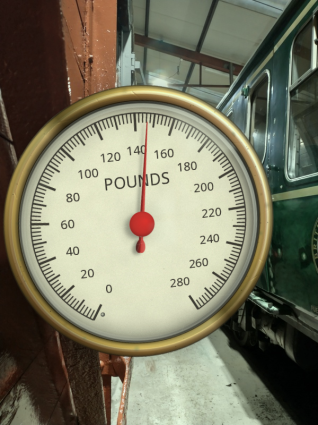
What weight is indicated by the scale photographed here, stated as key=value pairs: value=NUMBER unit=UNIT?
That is value=146 unit=lb
